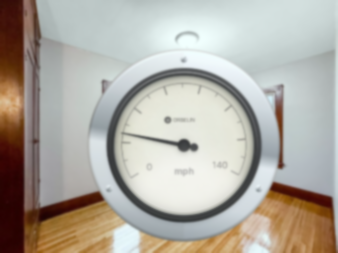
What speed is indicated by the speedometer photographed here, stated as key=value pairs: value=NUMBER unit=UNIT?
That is value=25 unit=mph
